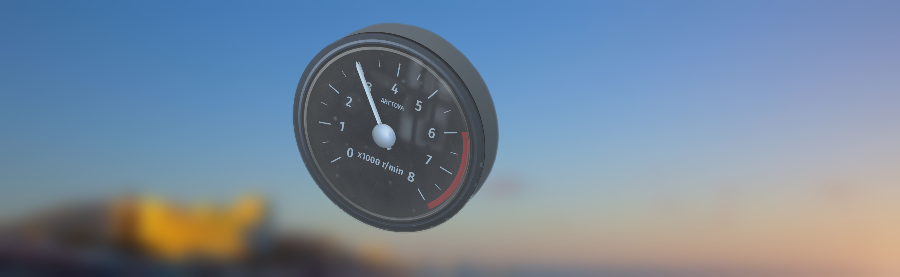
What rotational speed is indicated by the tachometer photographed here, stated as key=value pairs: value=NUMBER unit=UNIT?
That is value=3000 unit=rpm
